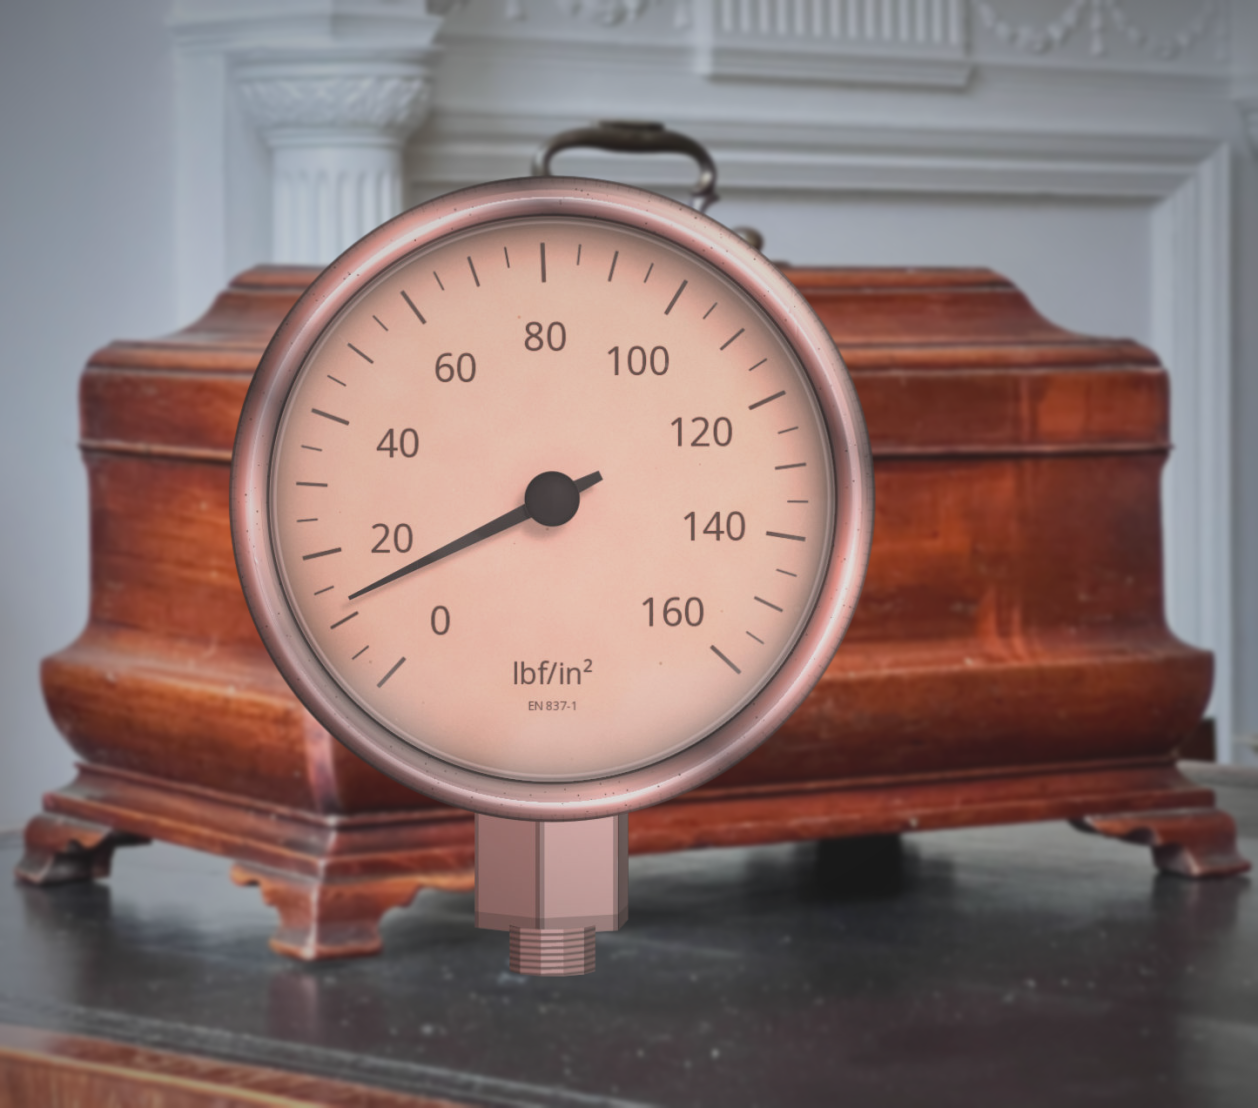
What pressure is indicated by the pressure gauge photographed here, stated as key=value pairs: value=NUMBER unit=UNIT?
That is value=12.5 unit=psi
